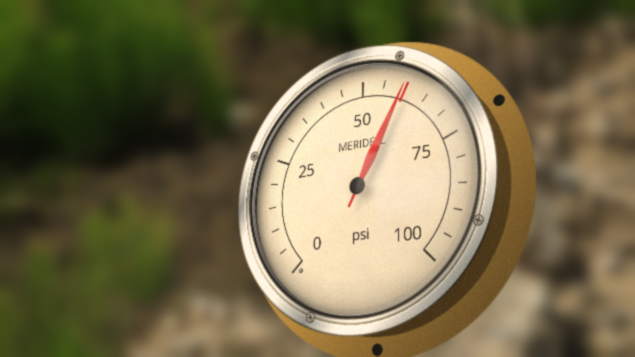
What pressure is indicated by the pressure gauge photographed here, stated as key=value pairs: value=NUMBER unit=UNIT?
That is value=60 unit=psi
